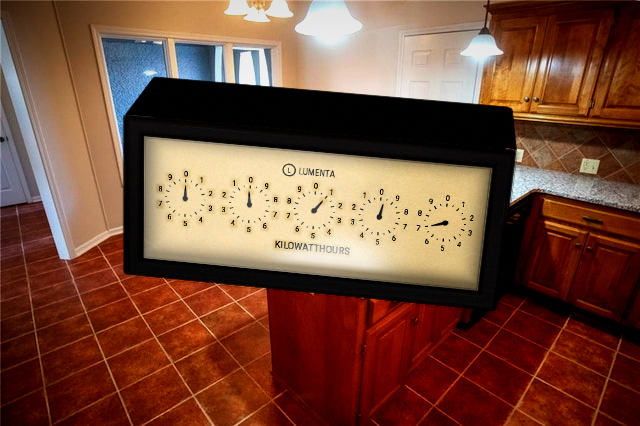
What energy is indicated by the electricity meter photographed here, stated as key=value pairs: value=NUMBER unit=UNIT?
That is value=97 unit=kWh
